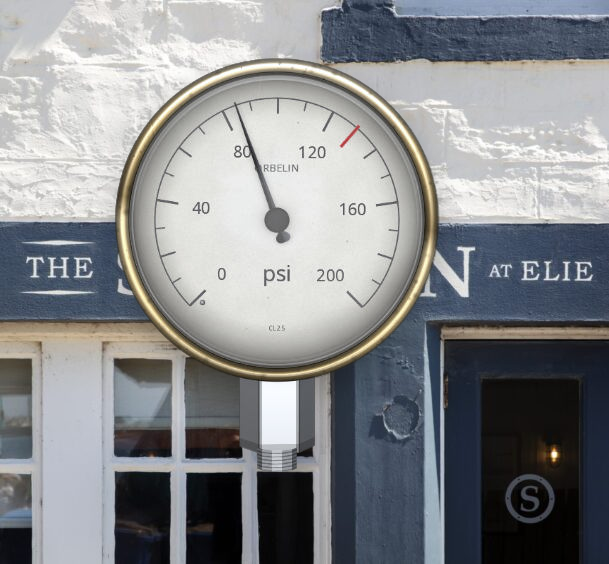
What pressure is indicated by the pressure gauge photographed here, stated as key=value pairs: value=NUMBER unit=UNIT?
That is value=85 unit=psi
